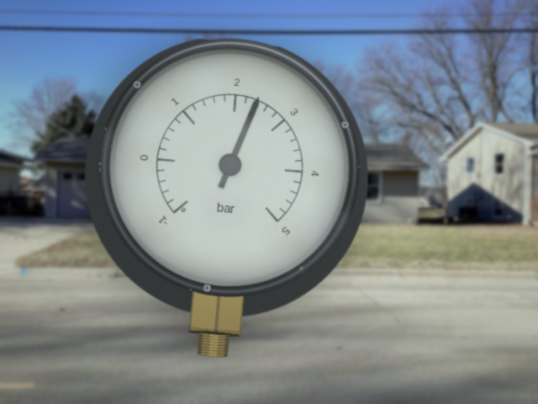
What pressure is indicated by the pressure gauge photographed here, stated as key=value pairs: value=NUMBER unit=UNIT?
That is value=2.4 unit=bar
